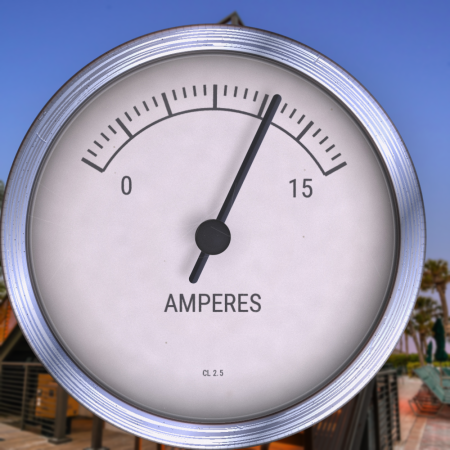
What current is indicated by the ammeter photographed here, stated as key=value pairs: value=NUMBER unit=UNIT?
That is value=10.5 unit=A
